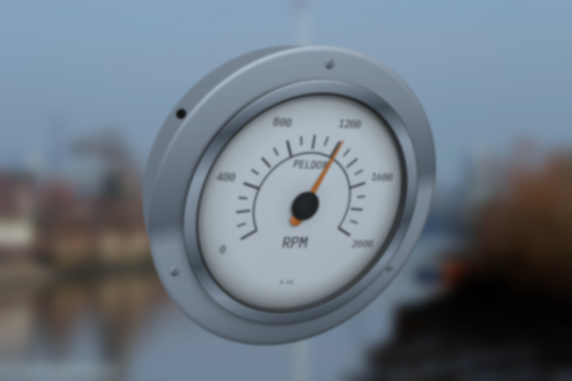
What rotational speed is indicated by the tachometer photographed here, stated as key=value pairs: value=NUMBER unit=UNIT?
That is value=1200 unit=rpm
